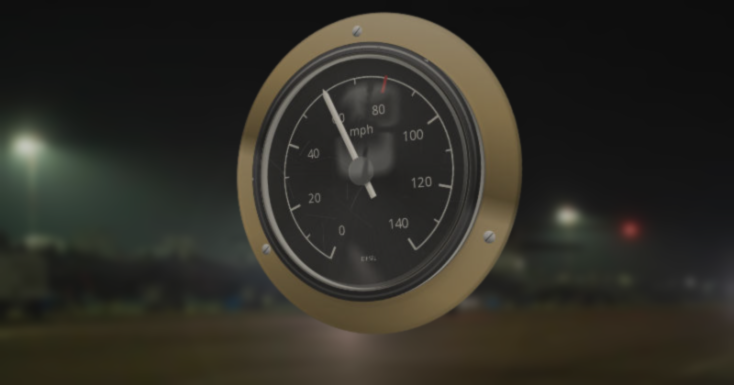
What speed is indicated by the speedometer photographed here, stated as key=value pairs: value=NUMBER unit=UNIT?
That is value=60 unit=mph
